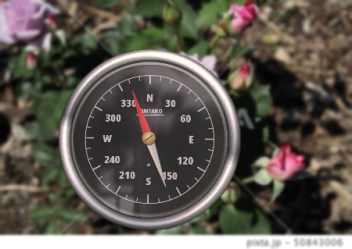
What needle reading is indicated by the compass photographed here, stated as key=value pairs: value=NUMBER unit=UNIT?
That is value=340 unit=°
